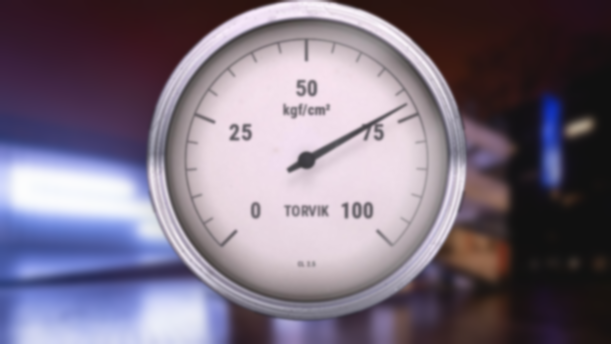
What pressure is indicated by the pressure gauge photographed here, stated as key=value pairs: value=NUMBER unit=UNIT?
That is value=72.5 unit=kg/cm²
